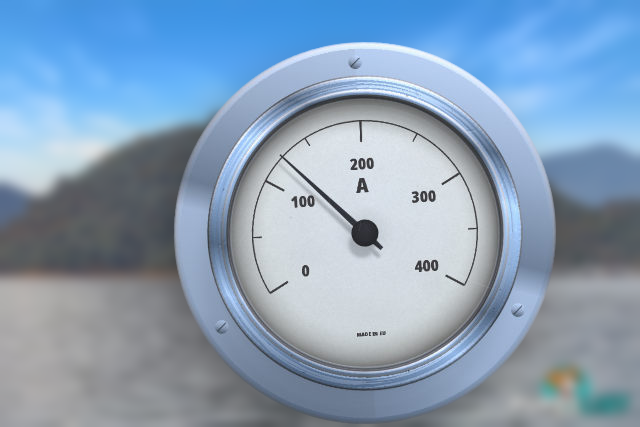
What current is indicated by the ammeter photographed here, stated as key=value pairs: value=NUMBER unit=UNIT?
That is value=125 unit=A
